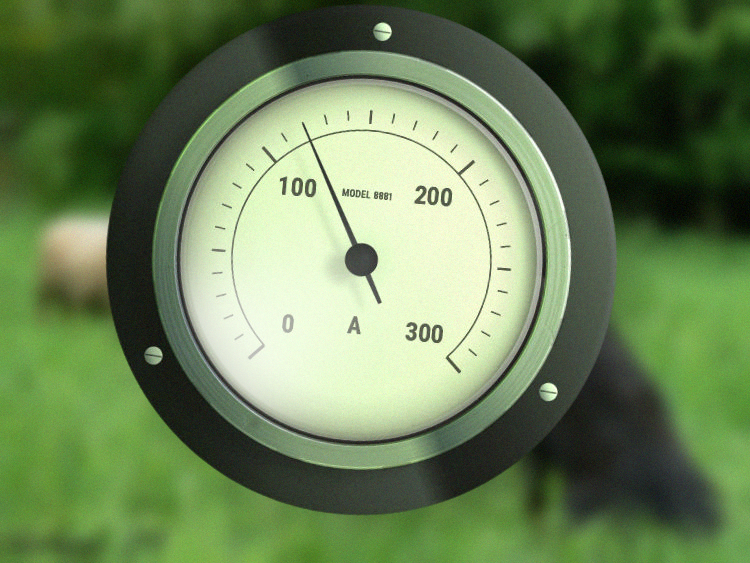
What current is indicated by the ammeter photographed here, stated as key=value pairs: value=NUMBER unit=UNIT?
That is value=120 unit=A
